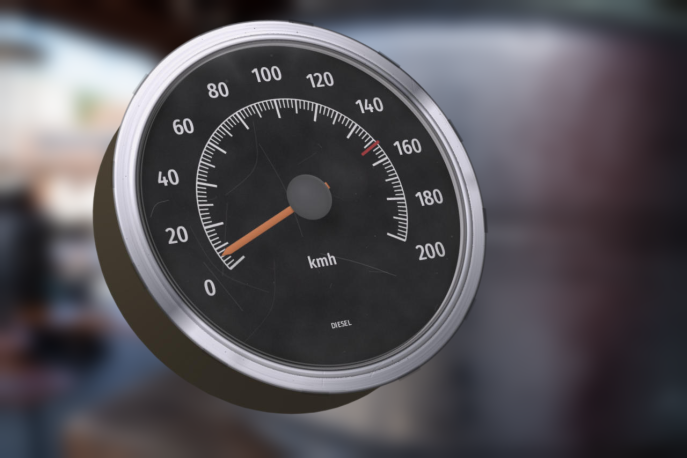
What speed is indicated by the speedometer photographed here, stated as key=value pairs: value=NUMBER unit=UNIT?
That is value=6 unit=km/h
